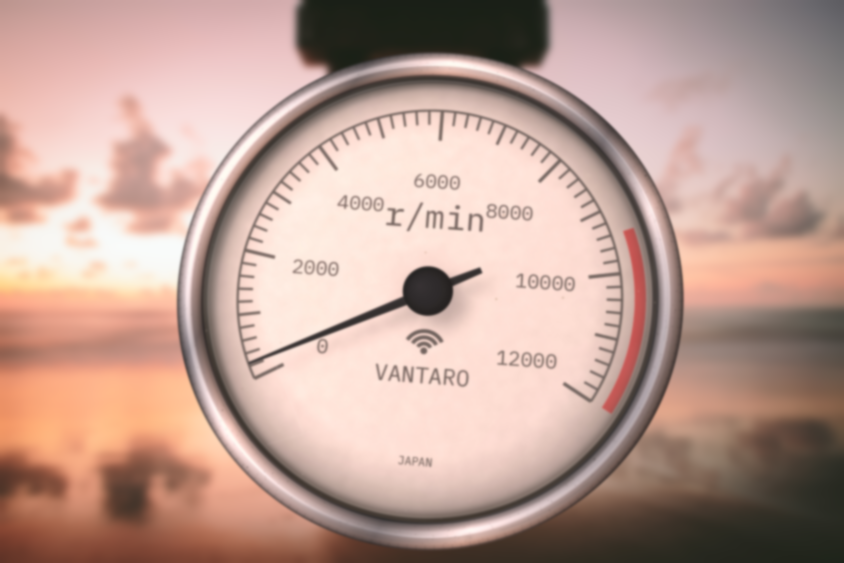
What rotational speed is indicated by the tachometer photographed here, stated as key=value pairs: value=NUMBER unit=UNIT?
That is value=200 unit=rpm
